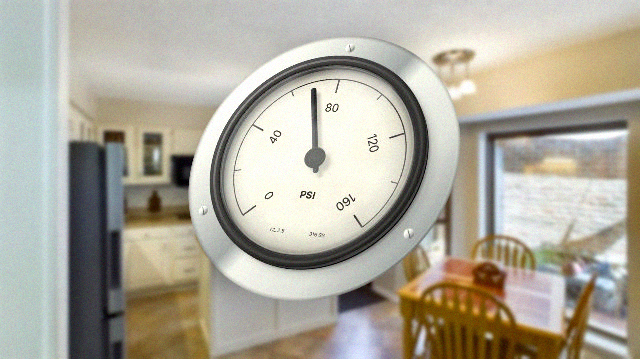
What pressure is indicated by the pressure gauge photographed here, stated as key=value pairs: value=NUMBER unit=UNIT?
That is value=70 unit=psi
